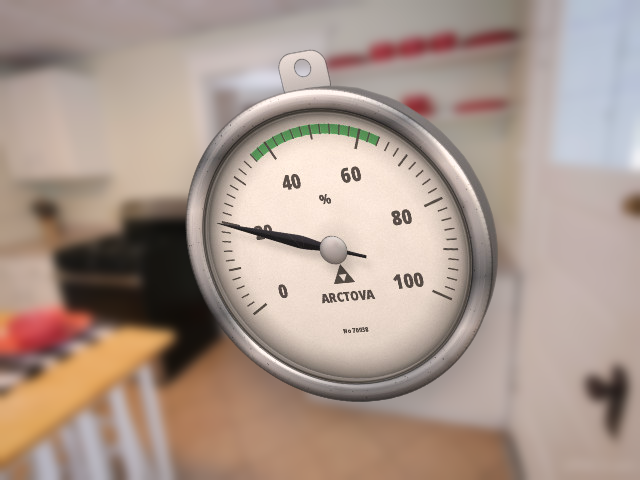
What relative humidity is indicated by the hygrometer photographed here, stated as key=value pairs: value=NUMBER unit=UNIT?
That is value=20 unit=%
